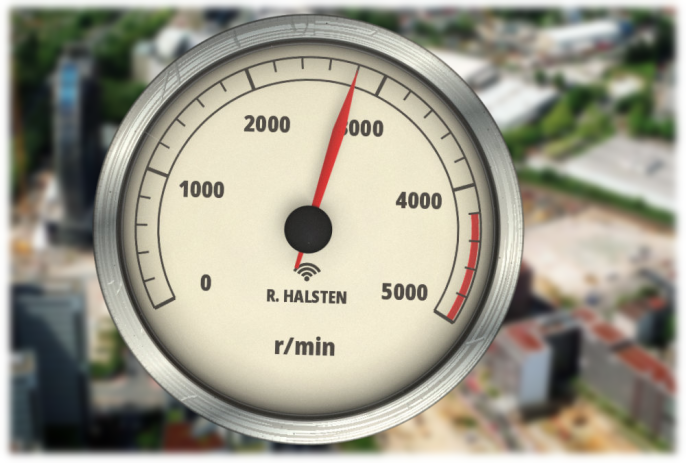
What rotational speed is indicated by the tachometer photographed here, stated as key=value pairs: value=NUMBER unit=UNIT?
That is value=2800 unit=rpm
